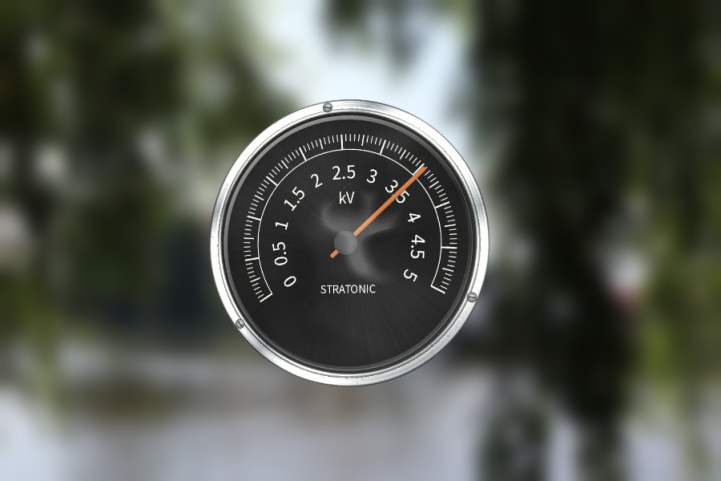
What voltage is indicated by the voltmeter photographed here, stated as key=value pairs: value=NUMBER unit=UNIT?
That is value=3.55 unit=kV
